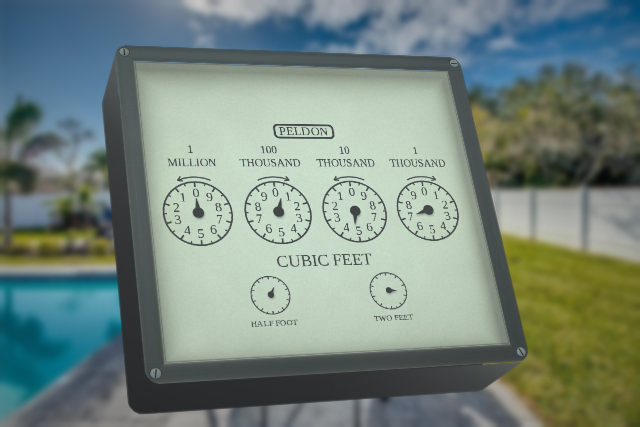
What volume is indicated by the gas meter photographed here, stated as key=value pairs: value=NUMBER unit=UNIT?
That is value=4700 unit=ft³
